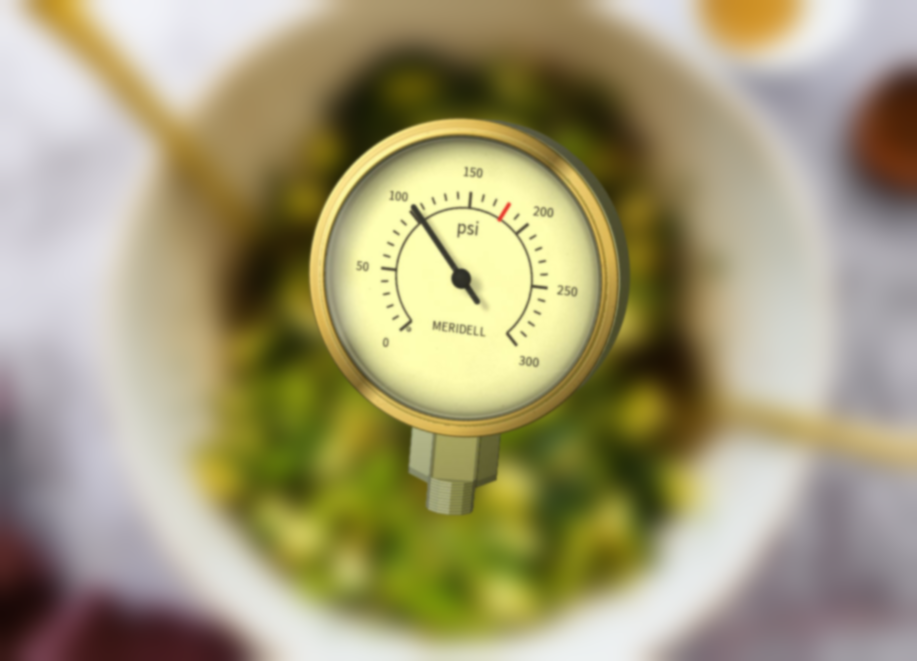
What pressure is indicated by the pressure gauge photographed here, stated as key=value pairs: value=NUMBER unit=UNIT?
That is value=105 unit=psi
